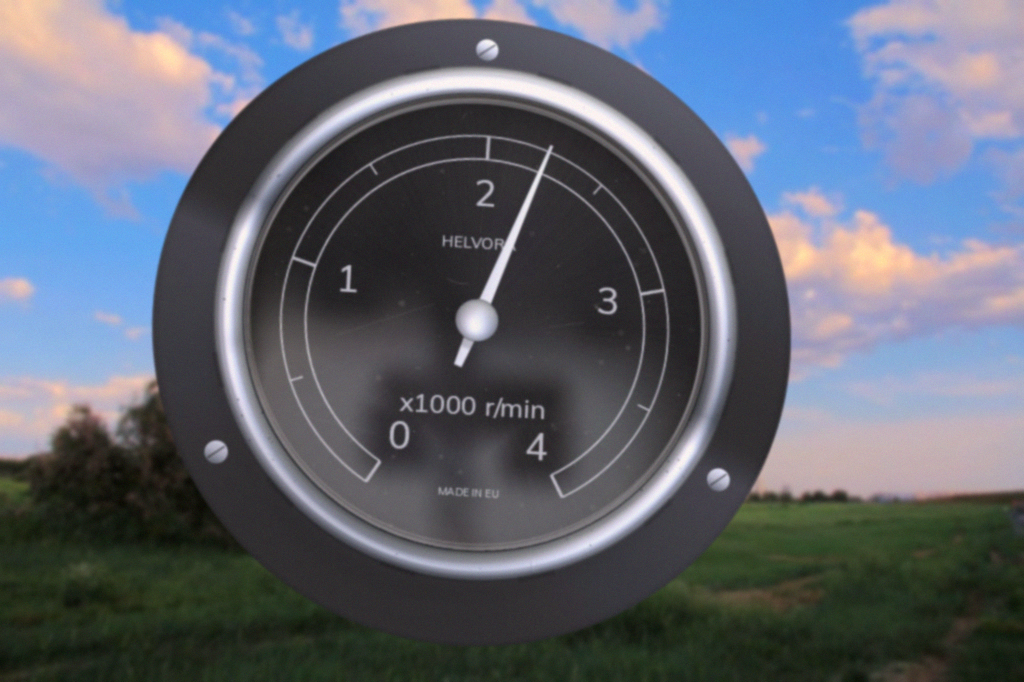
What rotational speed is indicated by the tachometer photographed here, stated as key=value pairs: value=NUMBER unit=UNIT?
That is value=2250 unit=rpm
